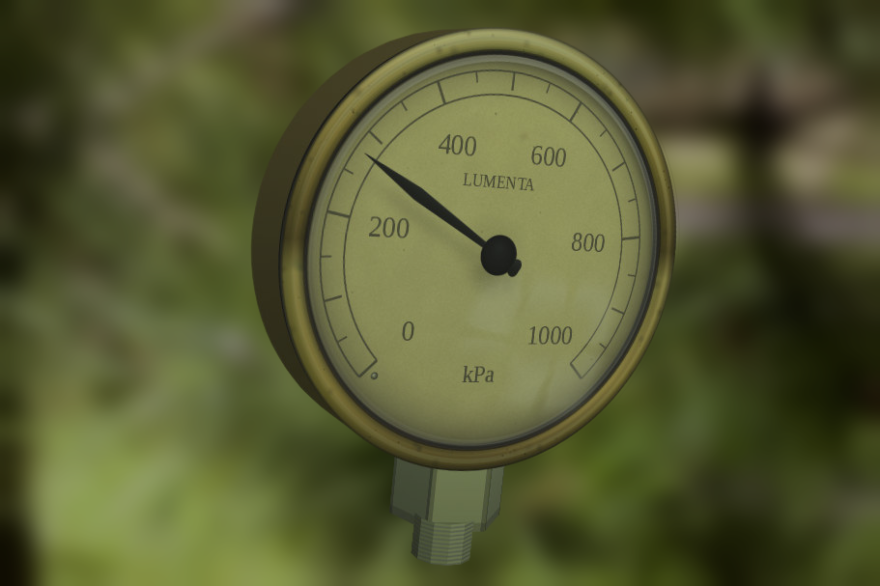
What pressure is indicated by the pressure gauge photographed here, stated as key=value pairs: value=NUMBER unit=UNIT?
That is value=275 unit=kPa
